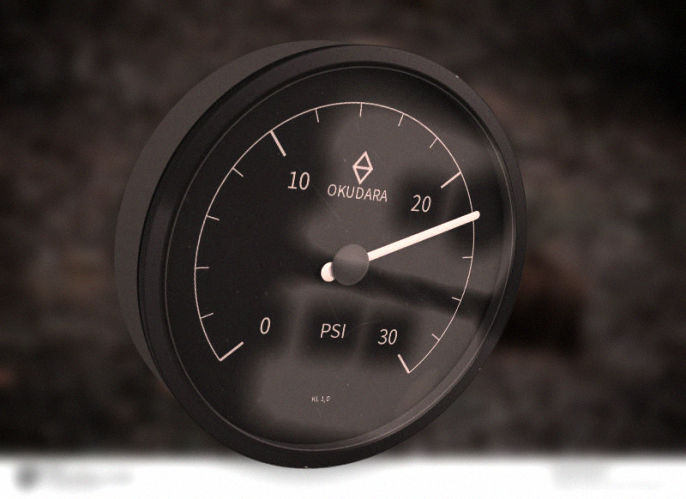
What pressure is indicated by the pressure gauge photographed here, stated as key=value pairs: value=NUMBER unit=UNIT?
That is value=22 unit=psi
